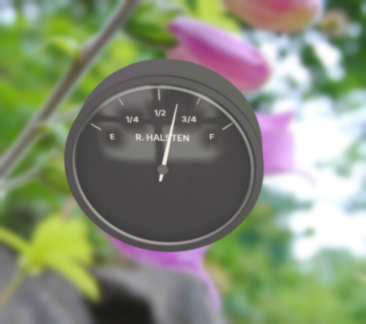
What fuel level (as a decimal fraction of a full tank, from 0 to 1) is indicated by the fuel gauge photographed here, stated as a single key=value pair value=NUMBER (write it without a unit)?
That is value=0.625
